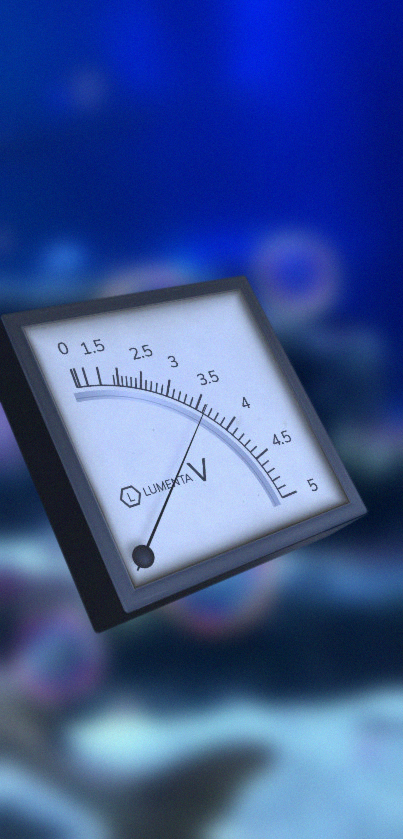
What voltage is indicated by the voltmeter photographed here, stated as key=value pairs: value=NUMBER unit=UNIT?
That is value=3.6 unit=V
